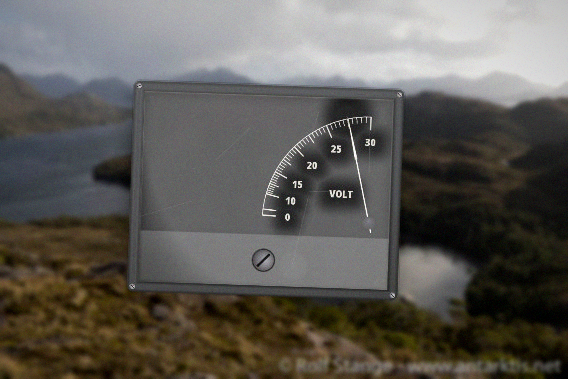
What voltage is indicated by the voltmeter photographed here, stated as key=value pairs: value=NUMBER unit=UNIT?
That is value=27.5 unit=V
